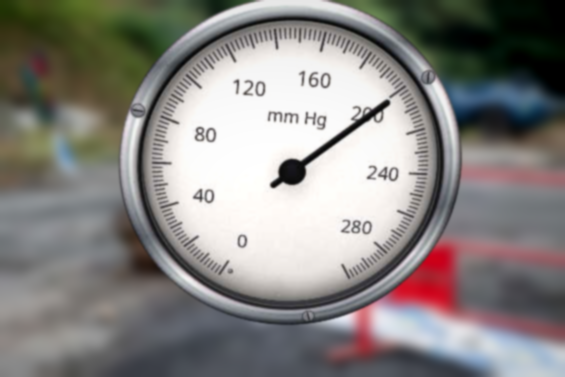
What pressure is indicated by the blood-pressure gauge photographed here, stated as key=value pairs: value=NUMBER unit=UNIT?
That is value=200 unit=mmHg
